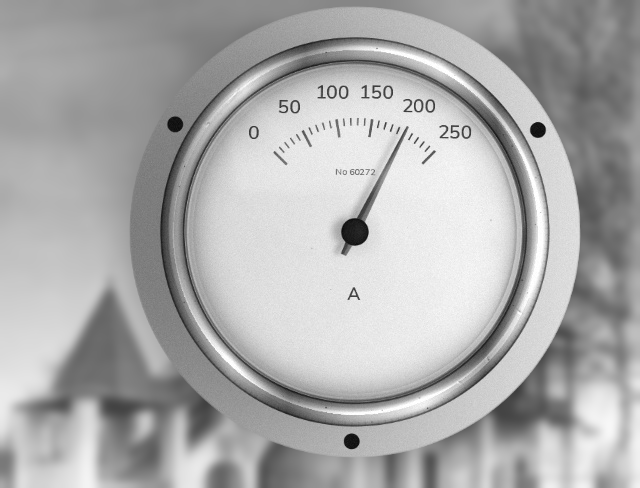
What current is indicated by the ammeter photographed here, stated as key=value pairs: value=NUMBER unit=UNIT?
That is value=200 unit=A
